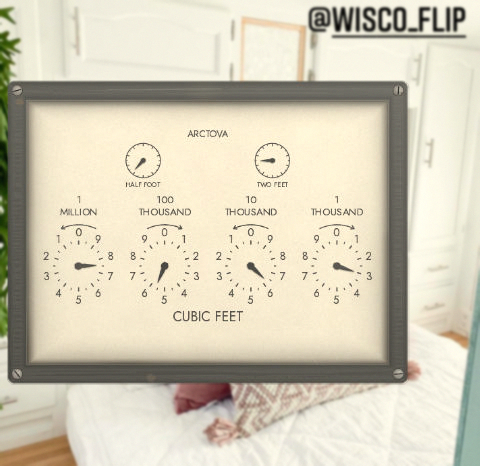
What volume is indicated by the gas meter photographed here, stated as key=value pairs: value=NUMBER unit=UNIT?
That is value=756300 unit=ft³
